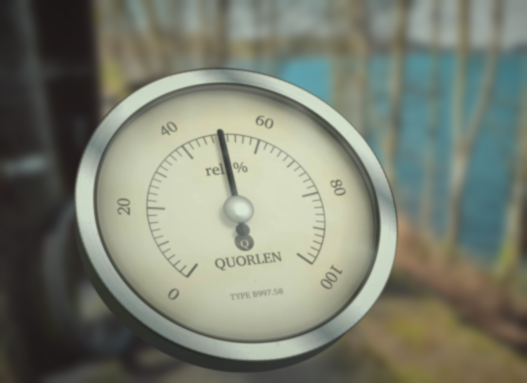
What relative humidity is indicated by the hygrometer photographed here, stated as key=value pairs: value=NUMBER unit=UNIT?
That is value=50 unit=%
